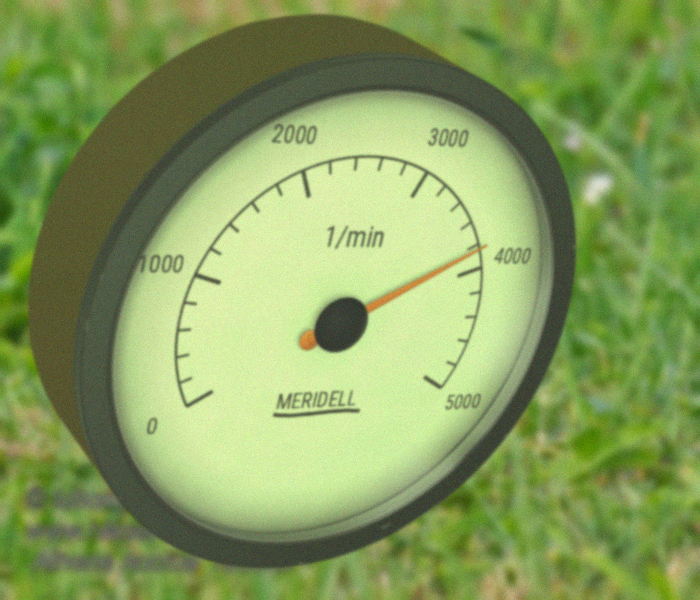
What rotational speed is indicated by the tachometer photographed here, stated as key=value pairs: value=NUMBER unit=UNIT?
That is value=3800 unit=rpm
